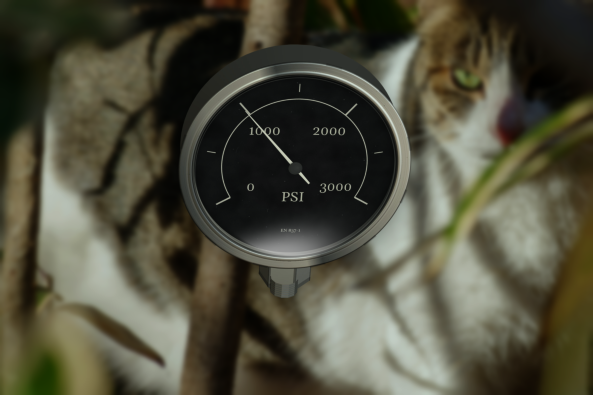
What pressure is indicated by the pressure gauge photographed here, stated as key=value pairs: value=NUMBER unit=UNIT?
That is value=1000 unit=psi
